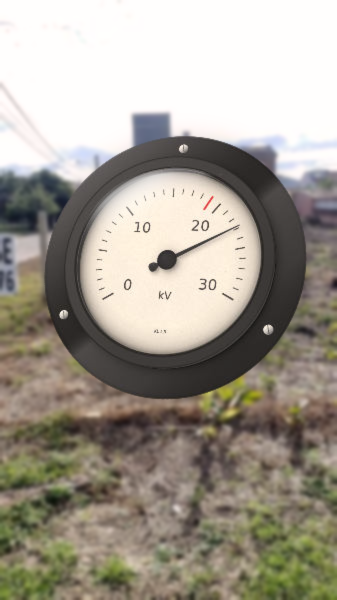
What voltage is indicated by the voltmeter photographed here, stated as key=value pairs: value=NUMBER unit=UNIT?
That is value=23 unit=kV
